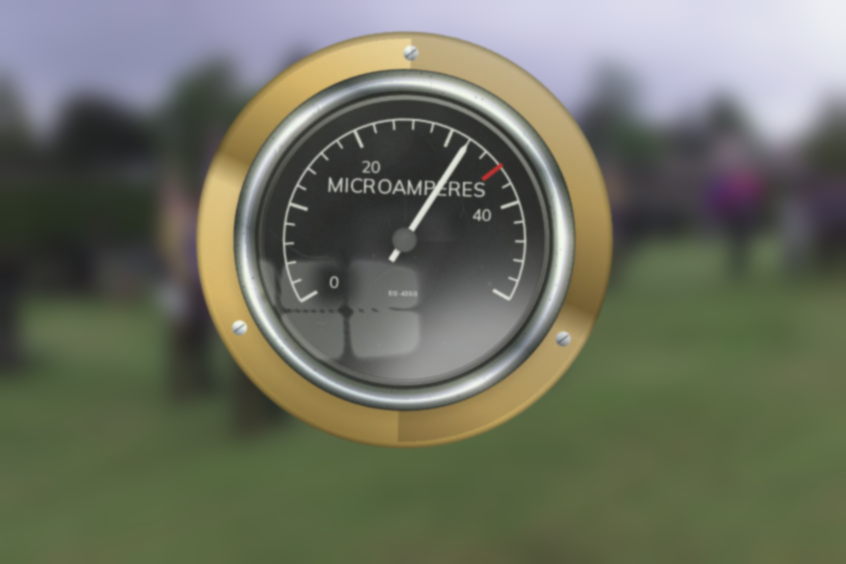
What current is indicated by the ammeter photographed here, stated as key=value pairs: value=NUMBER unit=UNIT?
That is value=32 unit=µA
